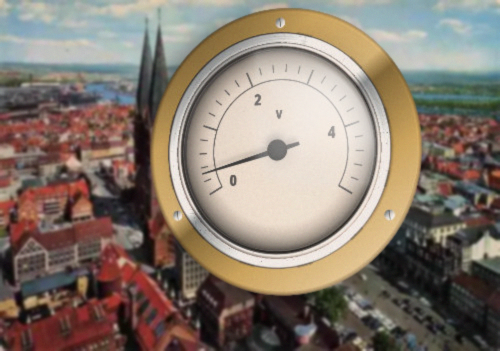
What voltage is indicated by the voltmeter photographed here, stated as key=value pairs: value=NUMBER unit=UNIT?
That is value=0.3 unit=V
